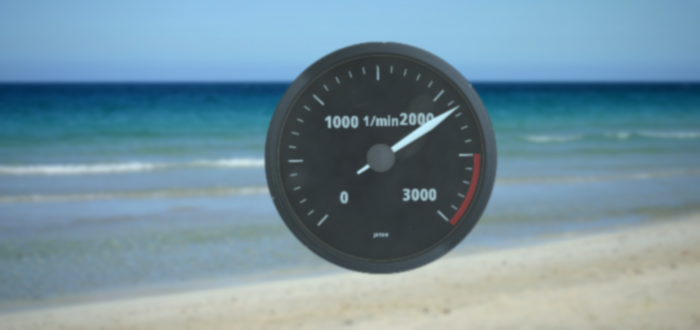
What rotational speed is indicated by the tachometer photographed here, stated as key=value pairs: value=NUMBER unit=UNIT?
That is value=2150 unit=rpm
